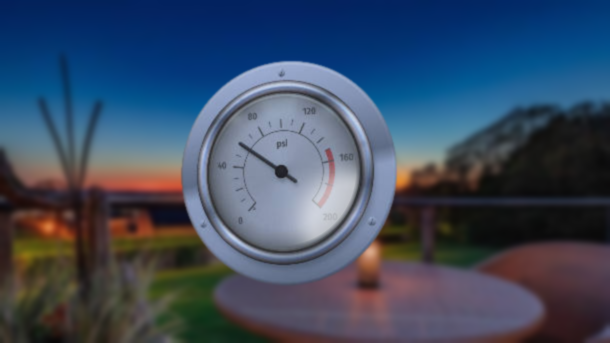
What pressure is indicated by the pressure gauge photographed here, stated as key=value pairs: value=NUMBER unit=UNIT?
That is value=60 unit=psi
